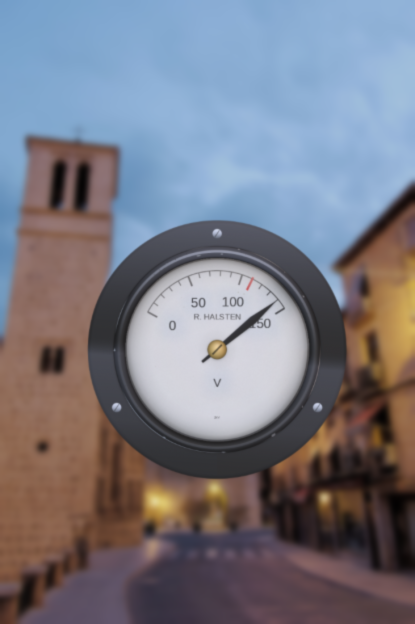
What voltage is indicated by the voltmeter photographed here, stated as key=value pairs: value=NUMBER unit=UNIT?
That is value=140 unit=V
